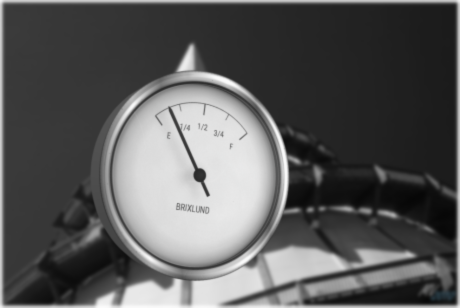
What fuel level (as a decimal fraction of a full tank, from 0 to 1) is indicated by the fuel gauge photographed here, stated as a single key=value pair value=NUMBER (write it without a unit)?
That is value=0.125
